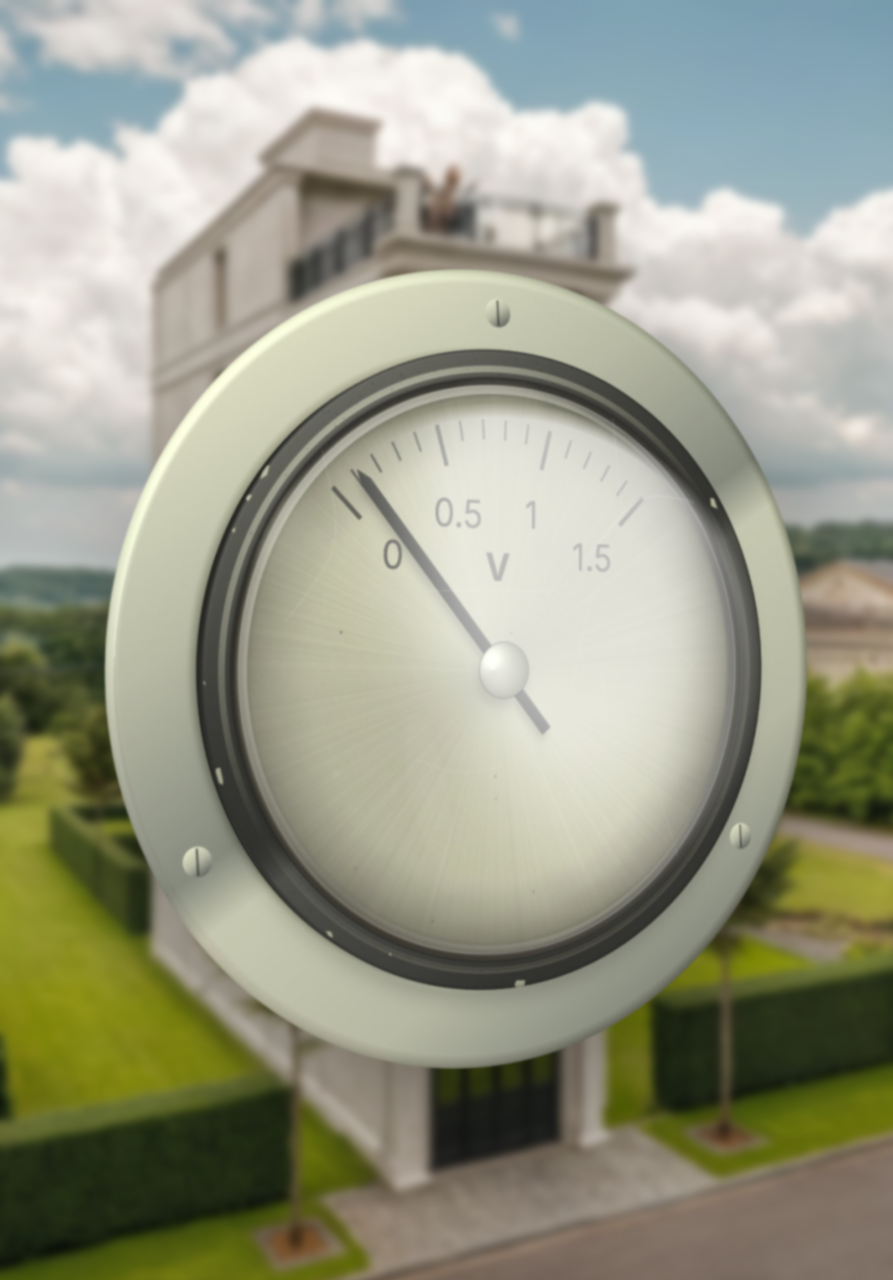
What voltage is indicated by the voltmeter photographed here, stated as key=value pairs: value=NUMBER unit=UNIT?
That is value=0.1 unit=V
